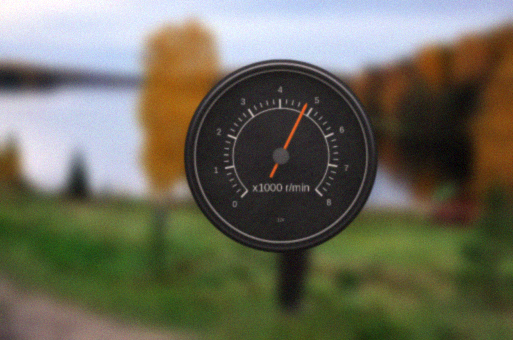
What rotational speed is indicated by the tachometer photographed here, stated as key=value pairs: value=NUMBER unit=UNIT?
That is value=4800 unit=rpm
